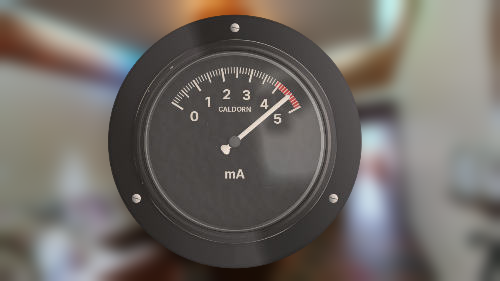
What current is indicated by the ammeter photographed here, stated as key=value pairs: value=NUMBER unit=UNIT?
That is value=4.5 unit=mA
